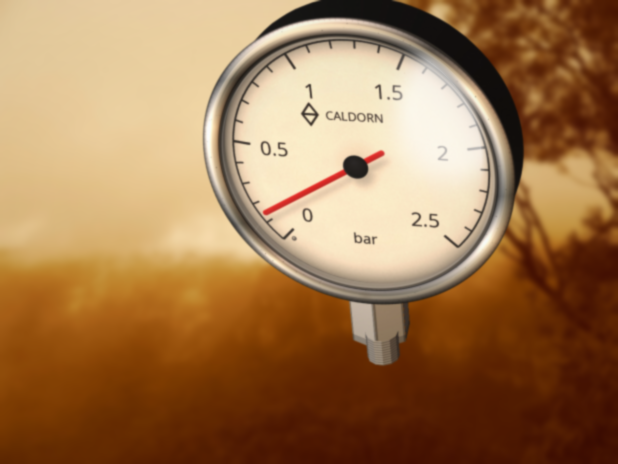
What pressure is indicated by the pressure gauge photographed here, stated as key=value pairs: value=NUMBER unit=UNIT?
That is value=0.15 unit=bar
